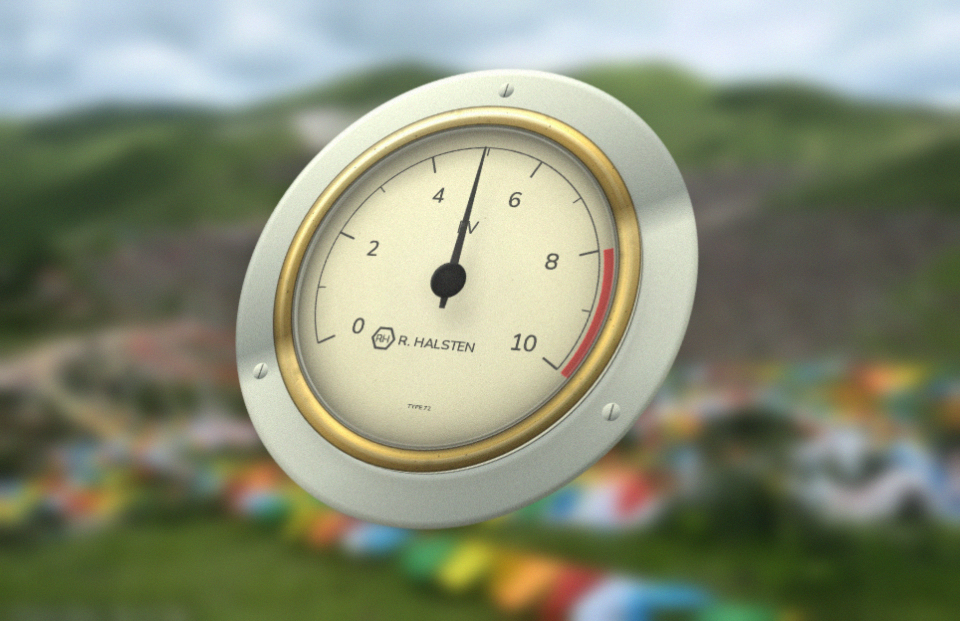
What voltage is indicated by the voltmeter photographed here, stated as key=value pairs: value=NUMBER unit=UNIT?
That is value=5 unit=kV
